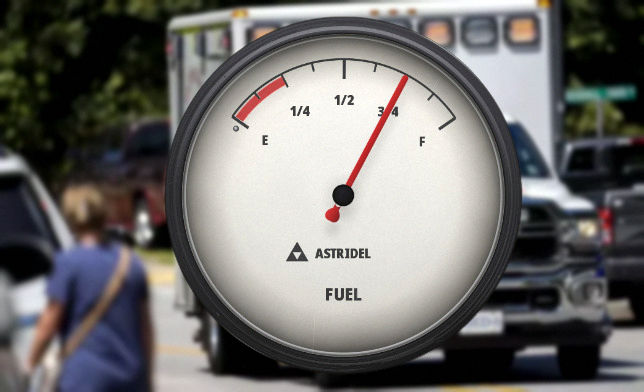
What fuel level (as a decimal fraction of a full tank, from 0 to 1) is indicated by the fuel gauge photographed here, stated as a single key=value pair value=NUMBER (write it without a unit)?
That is value=0.75
